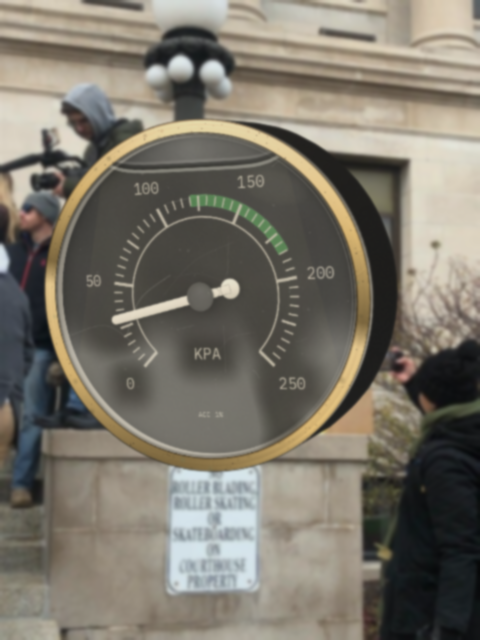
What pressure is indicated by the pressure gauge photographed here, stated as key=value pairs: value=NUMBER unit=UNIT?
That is value=30 unit=kPa
